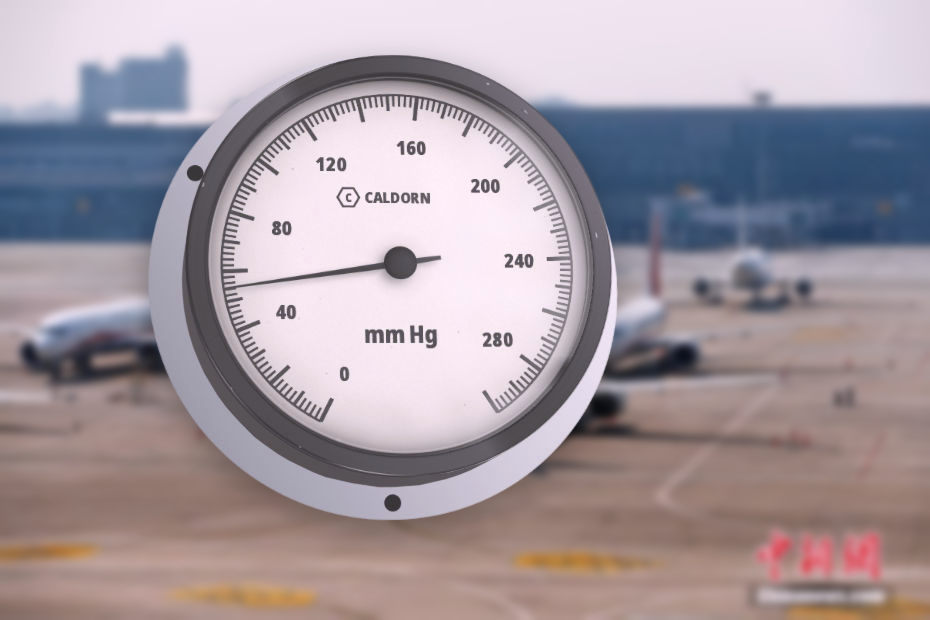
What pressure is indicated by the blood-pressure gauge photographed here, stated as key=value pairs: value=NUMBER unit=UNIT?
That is value=54 unit=mmHg
